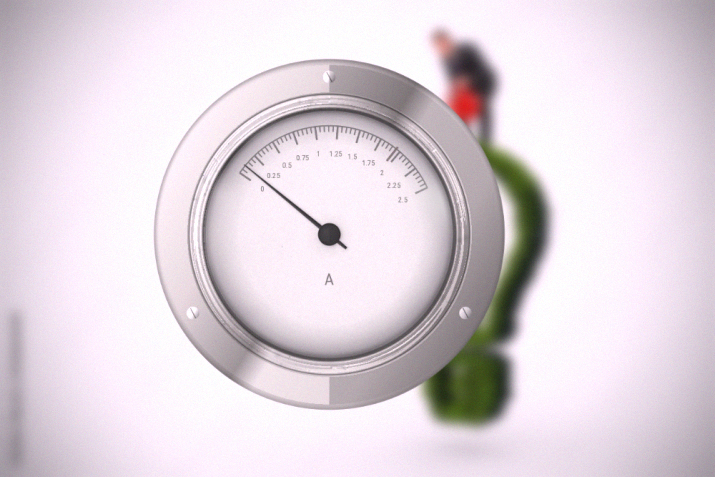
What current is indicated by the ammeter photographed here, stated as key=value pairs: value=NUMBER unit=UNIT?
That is value=0.1 unit=A
